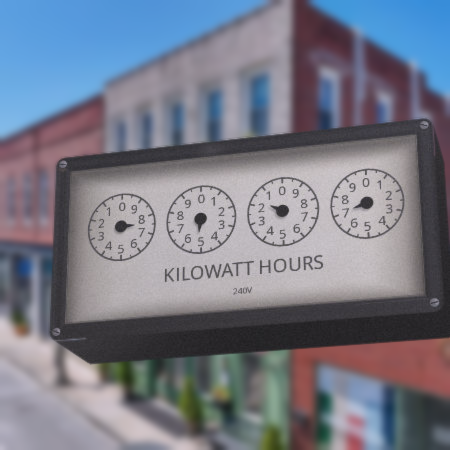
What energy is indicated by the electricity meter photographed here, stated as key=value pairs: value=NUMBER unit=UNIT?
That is value=7517 unit=kWh
